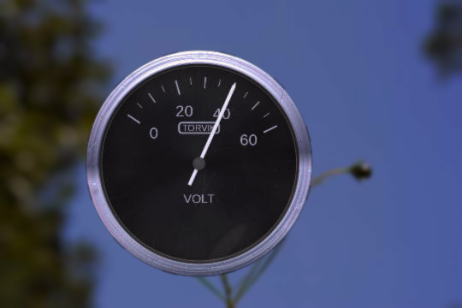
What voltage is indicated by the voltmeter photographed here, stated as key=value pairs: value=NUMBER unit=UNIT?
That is value=40 unit=V
